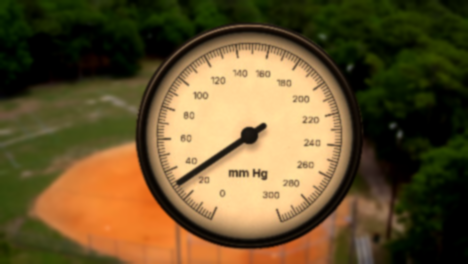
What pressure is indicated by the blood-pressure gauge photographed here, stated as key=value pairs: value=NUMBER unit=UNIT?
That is value=30 unit=mmHg
